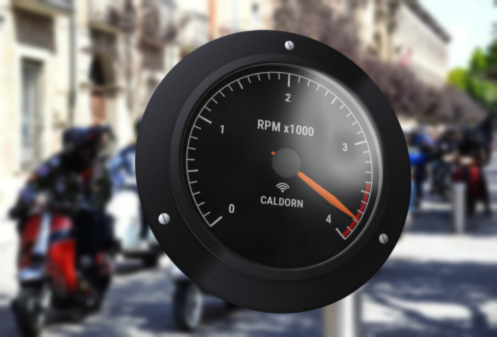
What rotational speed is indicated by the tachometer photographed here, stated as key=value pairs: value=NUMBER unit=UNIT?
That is value=3800 unit=rpm
